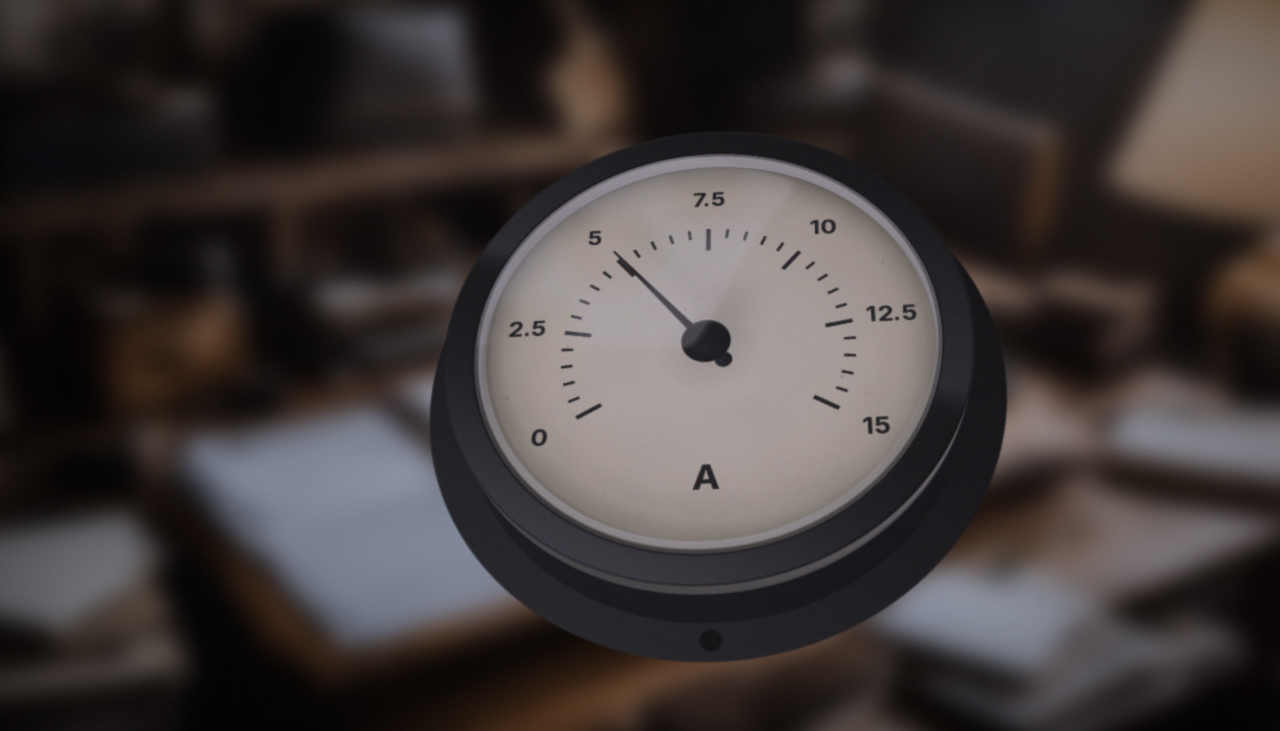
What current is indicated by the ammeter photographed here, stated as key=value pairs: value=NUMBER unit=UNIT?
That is value=5 unit=A
